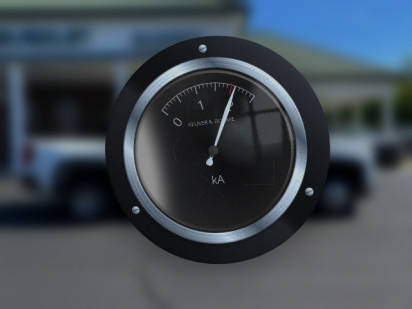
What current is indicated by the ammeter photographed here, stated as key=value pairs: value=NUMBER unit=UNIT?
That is value=2 unit=kA
